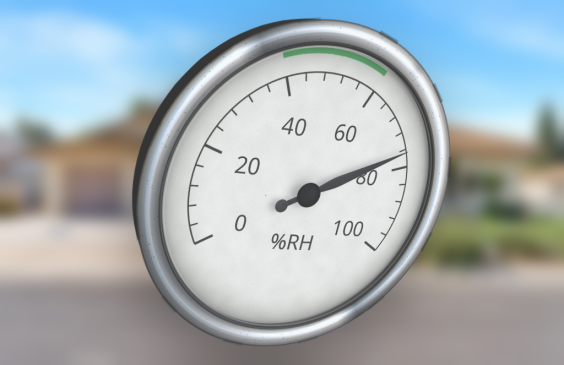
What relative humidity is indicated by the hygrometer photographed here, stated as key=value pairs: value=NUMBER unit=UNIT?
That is value=76 unit=%
